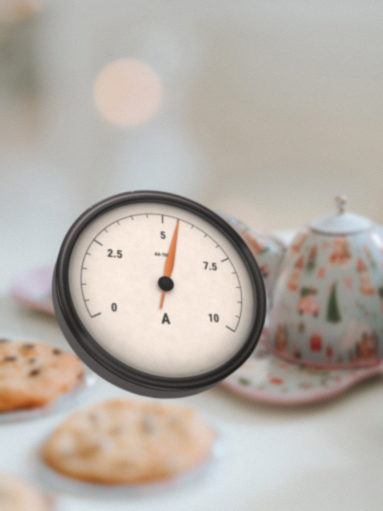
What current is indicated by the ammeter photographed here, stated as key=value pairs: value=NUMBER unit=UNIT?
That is value=5.5 unit=A
